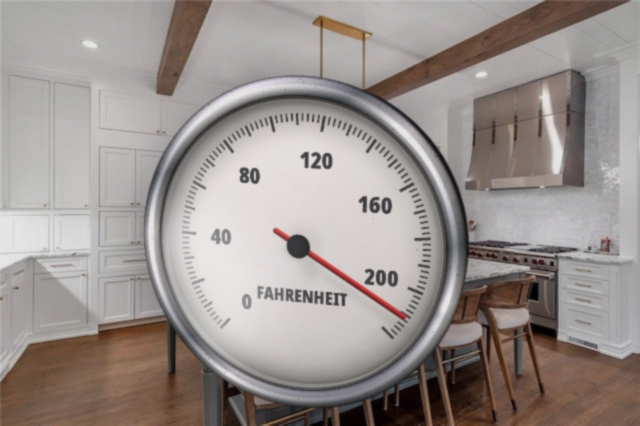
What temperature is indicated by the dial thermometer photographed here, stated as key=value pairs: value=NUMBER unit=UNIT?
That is value=210 unit=°F
